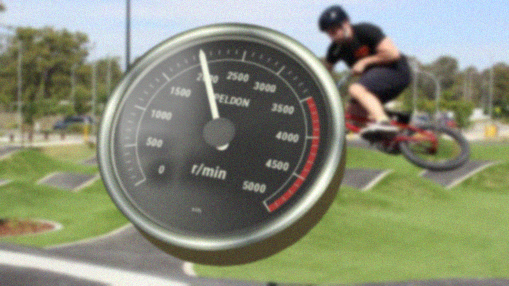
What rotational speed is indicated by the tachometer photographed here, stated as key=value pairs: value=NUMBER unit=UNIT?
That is value=2000 unit=rpm
